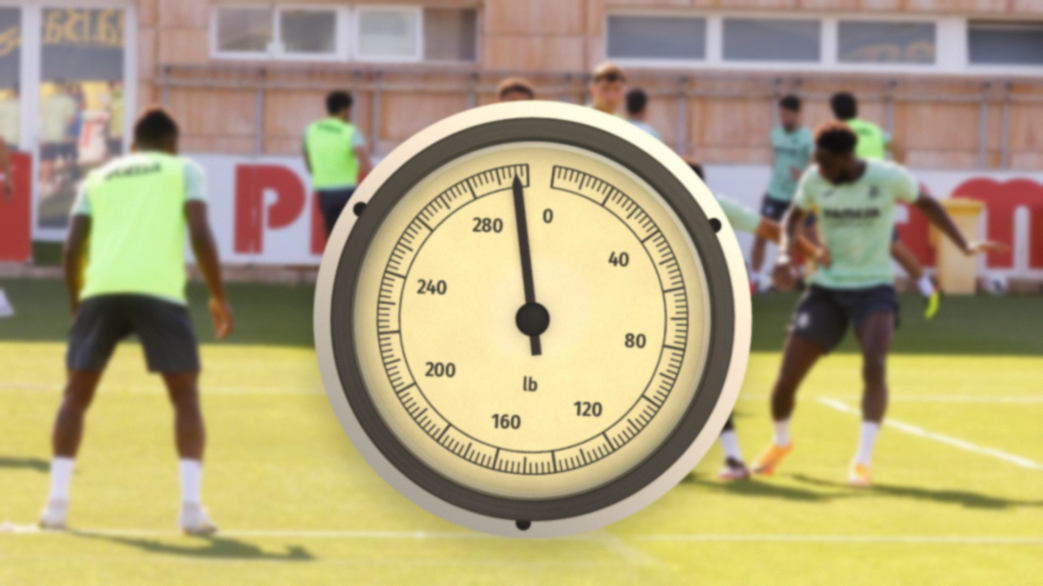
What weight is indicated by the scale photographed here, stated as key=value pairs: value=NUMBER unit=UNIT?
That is value=296 unit=lb
